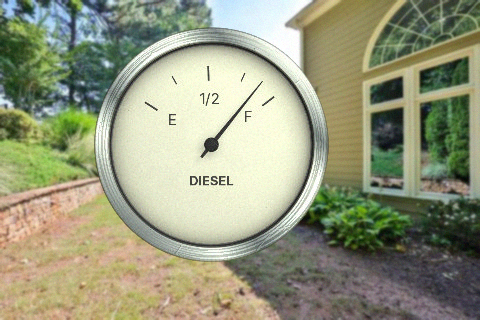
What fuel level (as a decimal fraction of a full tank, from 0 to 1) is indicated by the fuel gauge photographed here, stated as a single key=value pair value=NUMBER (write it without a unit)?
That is value=0.875
